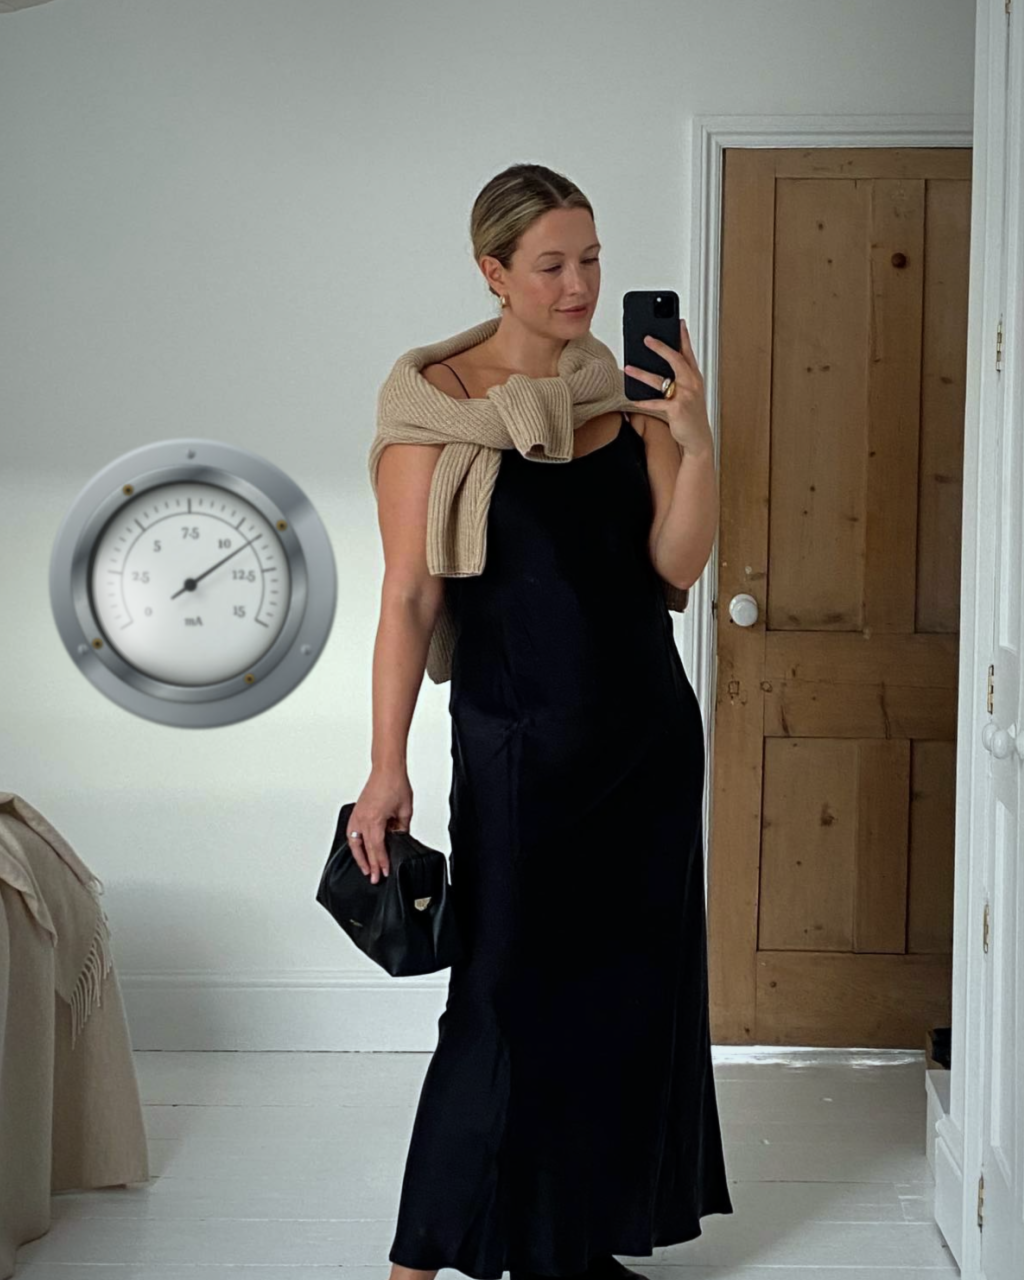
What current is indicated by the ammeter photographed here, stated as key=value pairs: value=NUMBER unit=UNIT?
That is value=11 unit=mA
